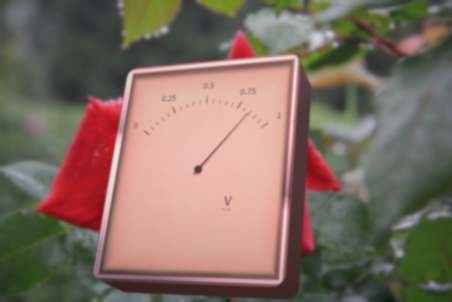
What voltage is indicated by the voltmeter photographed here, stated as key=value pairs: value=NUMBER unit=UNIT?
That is value=0.85 unit=V
